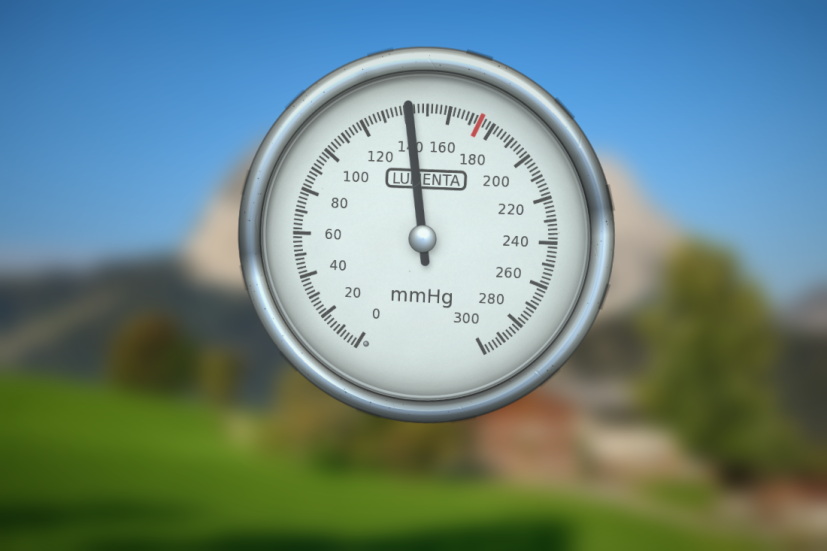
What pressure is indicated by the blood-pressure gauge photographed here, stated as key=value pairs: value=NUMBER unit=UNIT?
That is value=142 unit=mmHg
